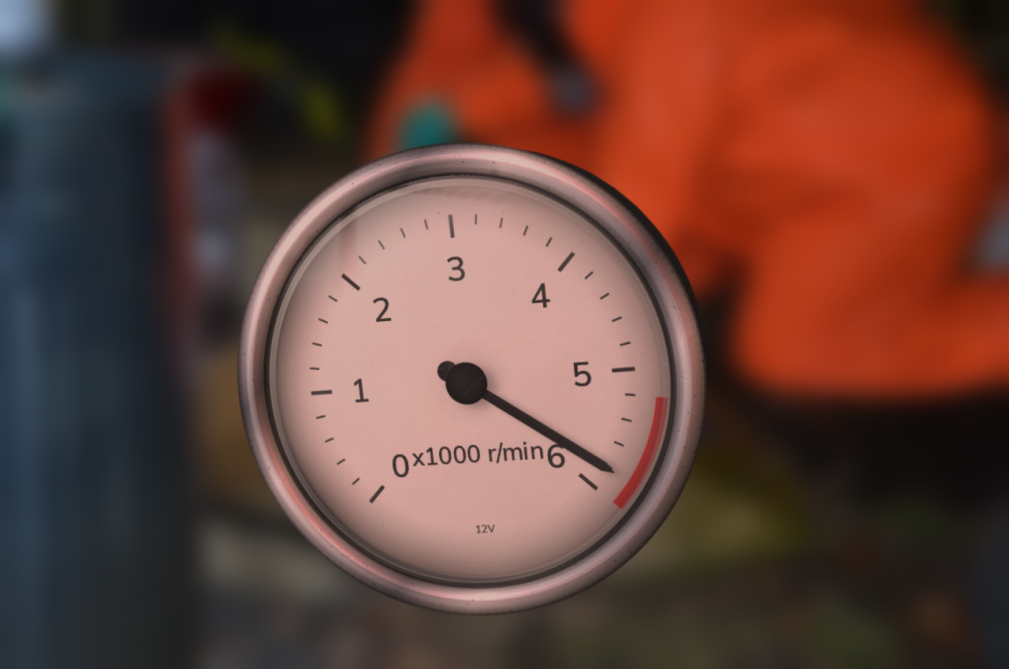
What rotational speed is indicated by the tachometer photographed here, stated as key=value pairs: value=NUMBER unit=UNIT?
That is value=5800 unit=rpm
